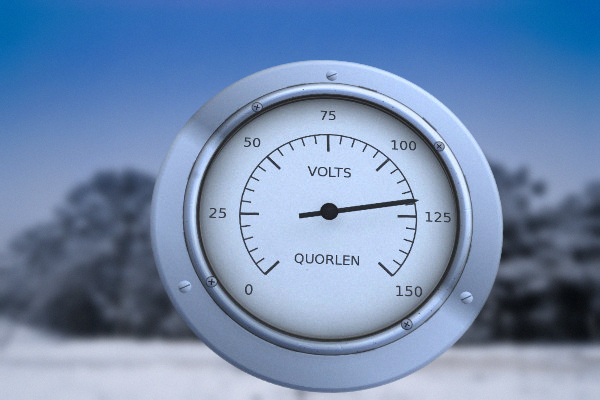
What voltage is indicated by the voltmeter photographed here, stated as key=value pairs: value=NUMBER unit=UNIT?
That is value=120 unit=V
